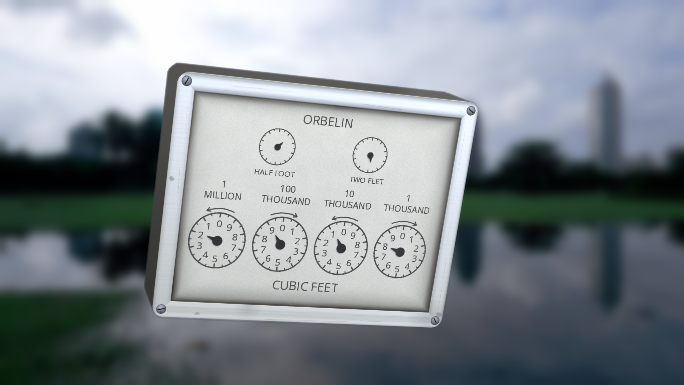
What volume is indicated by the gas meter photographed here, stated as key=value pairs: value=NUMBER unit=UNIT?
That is value=190800 unit=ft³
